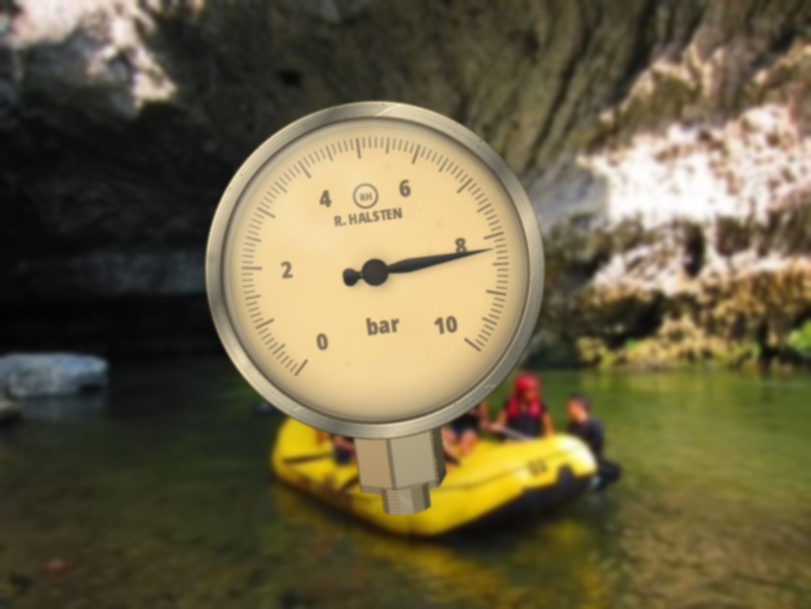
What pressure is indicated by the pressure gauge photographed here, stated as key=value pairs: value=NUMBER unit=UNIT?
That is value=8.2 unit=bar
